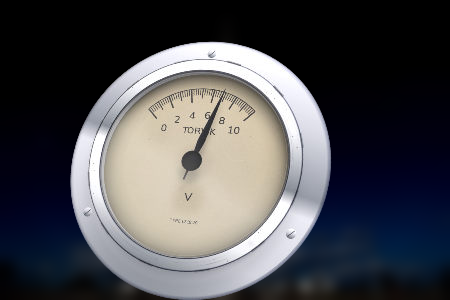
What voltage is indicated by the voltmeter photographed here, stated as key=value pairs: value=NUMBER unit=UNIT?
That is value=7 unit=V
